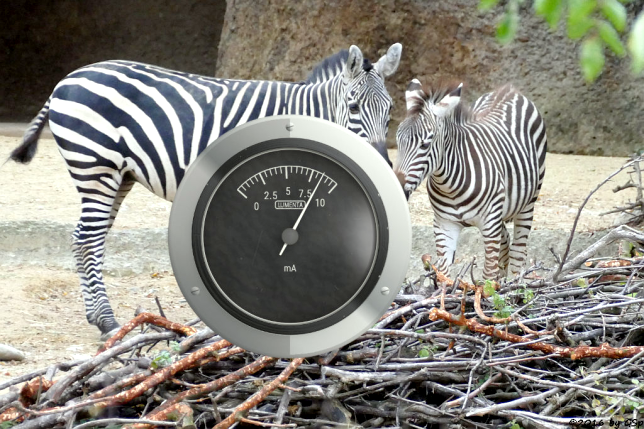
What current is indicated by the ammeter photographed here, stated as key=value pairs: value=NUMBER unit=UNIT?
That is value=8.5 unit=mA
